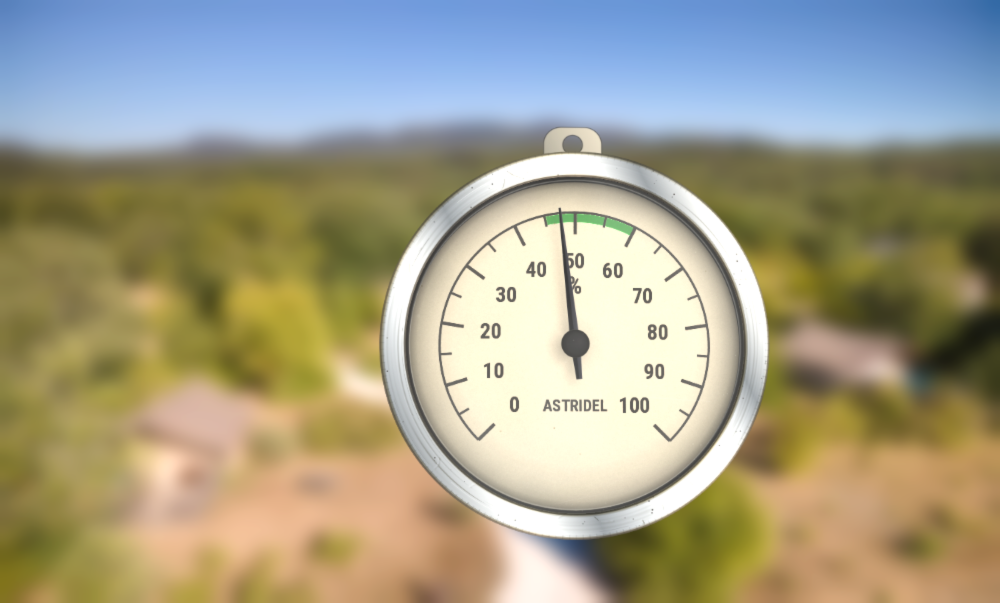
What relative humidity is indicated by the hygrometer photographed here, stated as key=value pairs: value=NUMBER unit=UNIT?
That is value=47.5 unit=%
